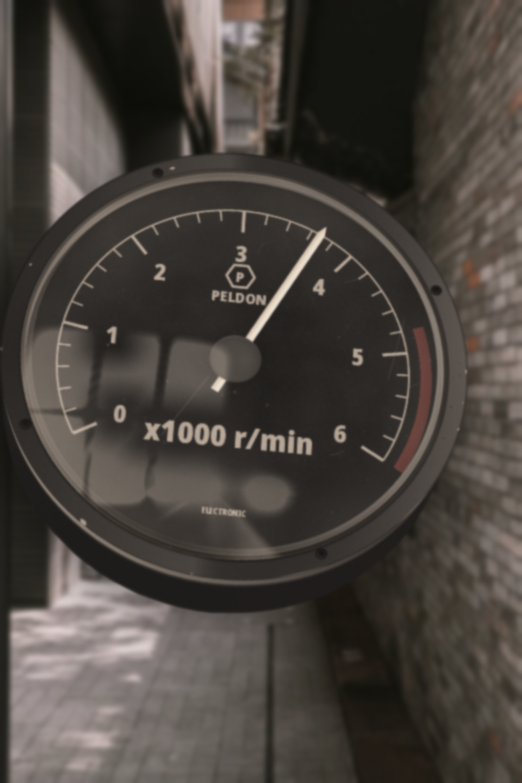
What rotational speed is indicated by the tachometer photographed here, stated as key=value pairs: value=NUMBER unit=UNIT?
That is value=3700 unit=rpm
